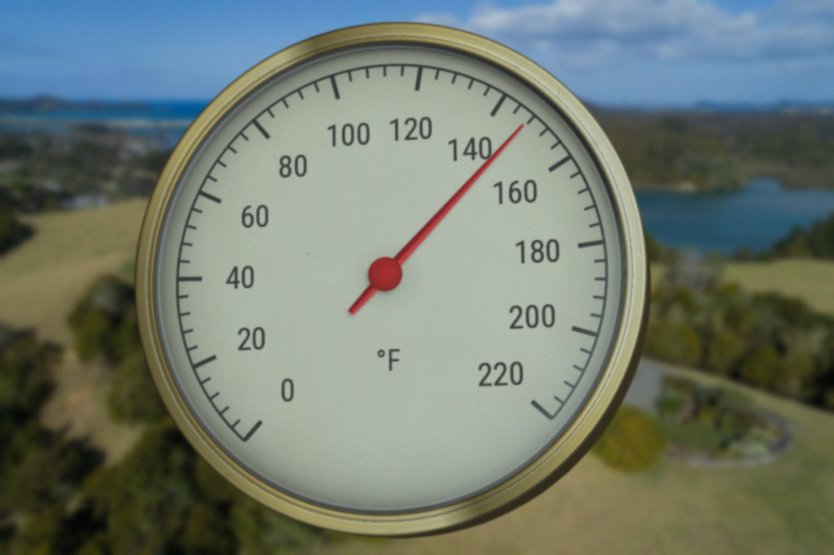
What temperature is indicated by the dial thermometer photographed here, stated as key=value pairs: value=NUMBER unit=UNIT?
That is value=148 unit=°F
